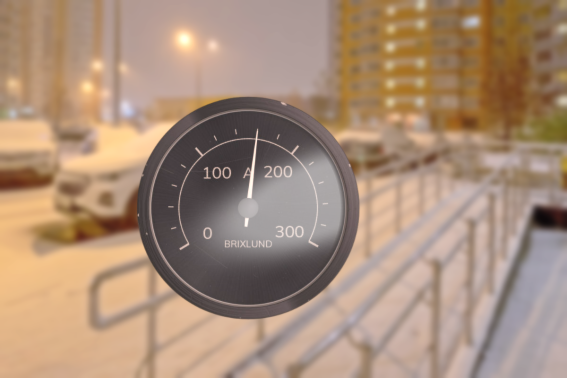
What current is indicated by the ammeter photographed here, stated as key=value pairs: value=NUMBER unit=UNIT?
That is value=160 unit=A
